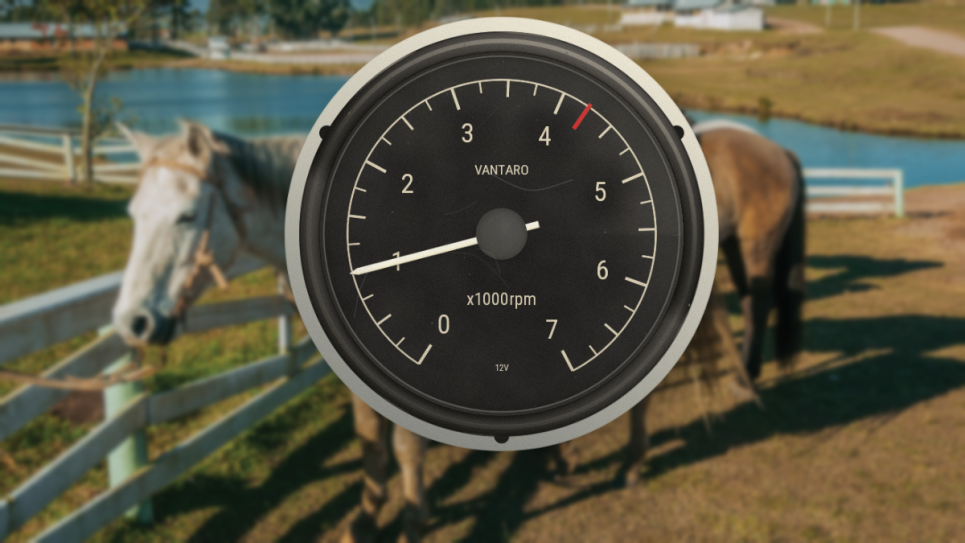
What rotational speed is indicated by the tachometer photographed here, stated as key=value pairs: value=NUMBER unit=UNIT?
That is value=1000 unit=rpm
